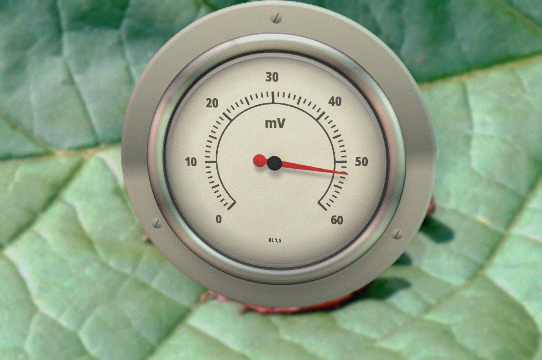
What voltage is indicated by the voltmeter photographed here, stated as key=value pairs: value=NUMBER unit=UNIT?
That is value=52 unit=mV
